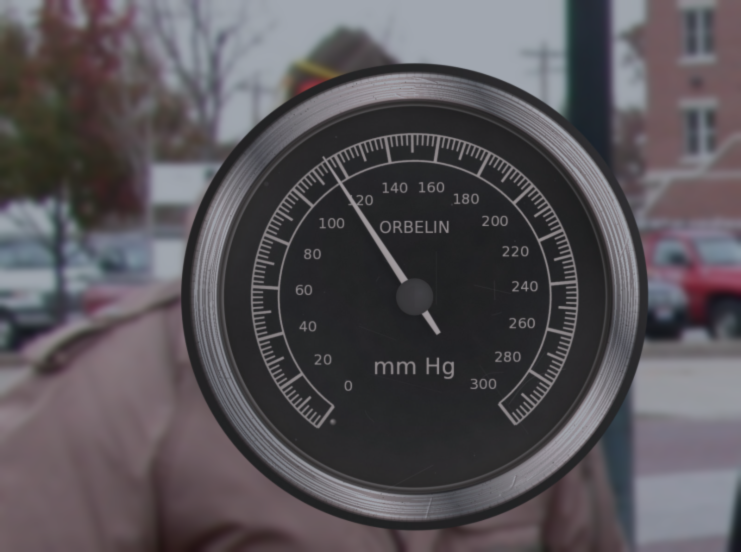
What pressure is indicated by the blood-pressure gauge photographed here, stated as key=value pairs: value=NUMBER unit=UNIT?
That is value=116 unit=mmHg
